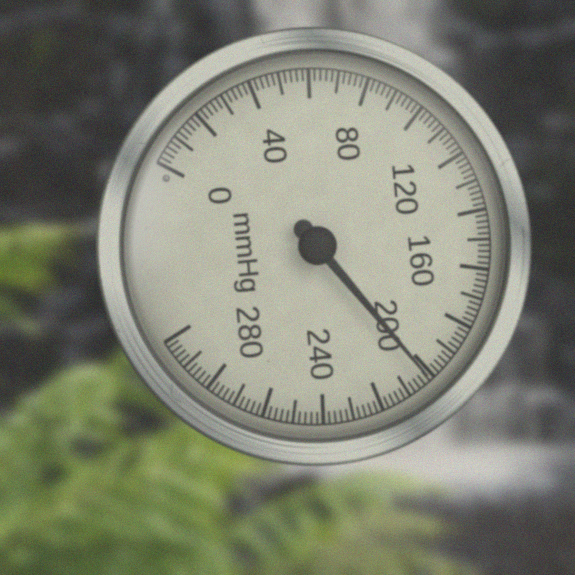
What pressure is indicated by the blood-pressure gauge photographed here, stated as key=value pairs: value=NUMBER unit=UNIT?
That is value=202 unit=mmHg
